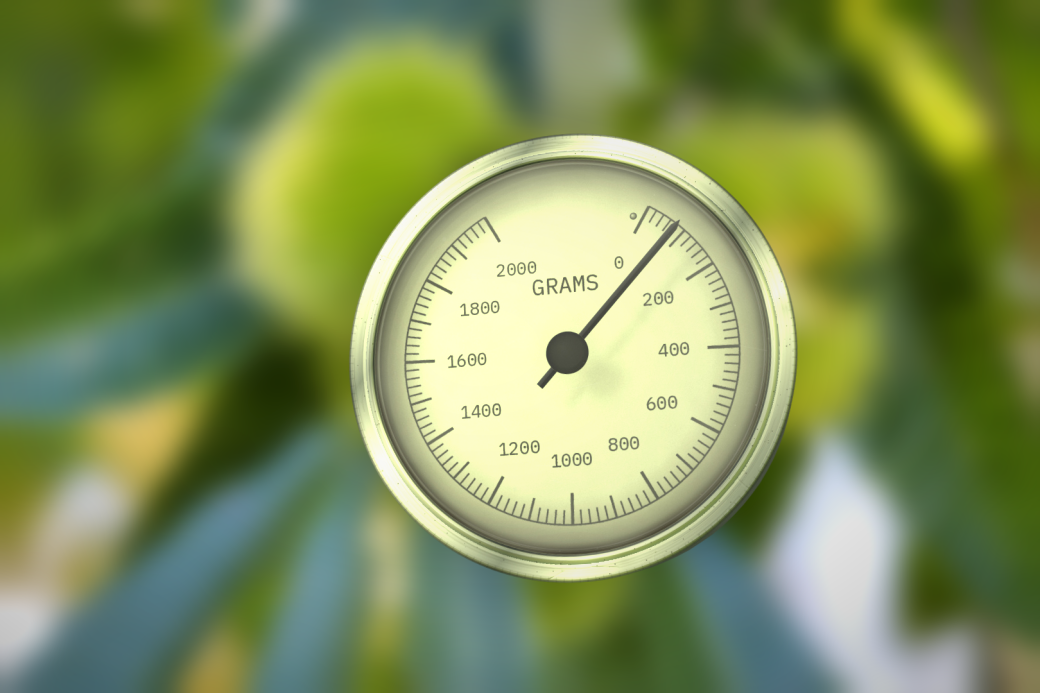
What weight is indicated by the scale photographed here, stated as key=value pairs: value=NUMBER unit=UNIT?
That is value=80 unit=g
